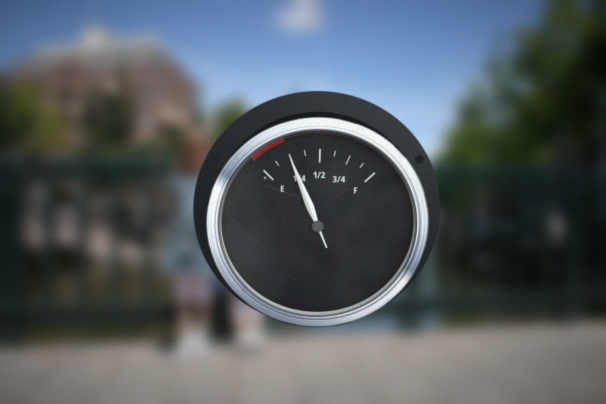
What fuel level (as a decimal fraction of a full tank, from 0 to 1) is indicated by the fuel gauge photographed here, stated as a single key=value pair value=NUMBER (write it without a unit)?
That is value=0.25
